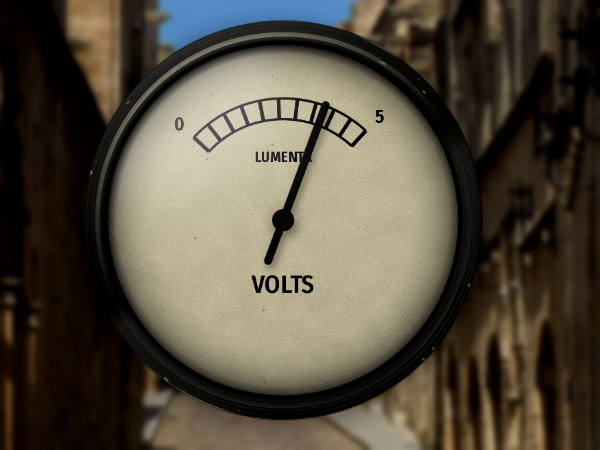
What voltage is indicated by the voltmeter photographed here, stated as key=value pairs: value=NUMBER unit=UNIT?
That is value=3.75 unit=V
